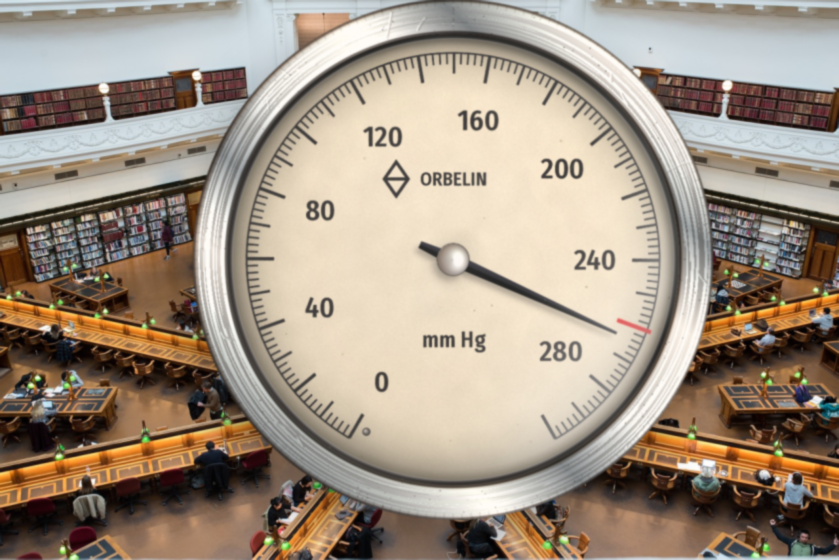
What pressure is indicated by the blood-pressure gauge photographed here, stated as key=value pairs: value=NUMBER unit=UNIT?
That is value=264 unit=mmHg
